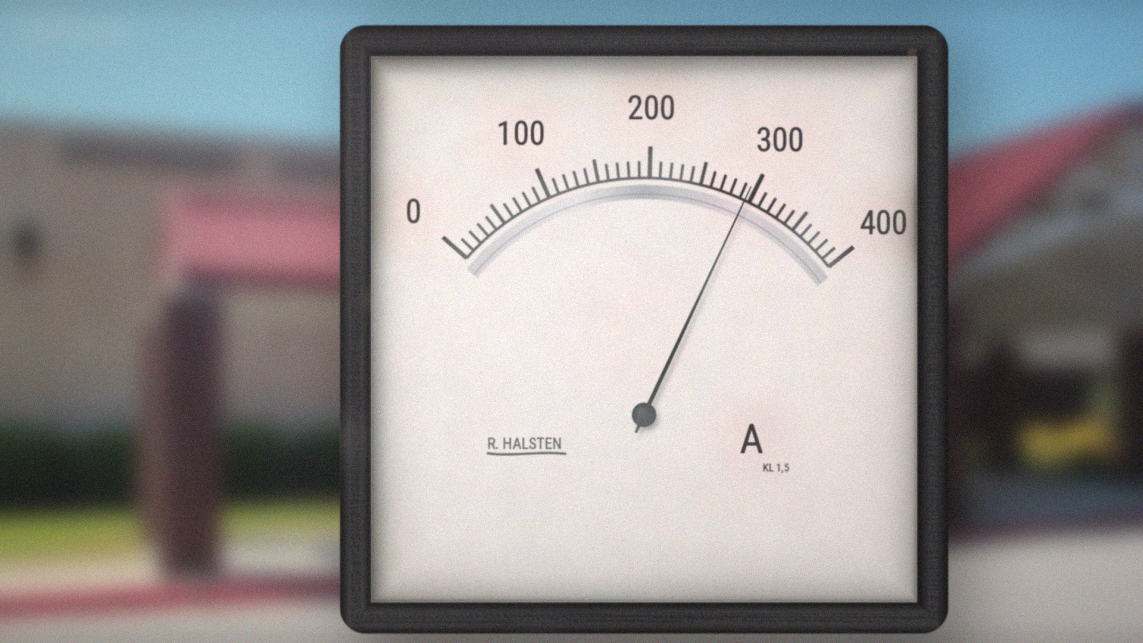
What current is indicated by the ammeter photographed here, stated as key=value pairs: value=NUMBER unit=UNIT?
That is value=295 unit=A
